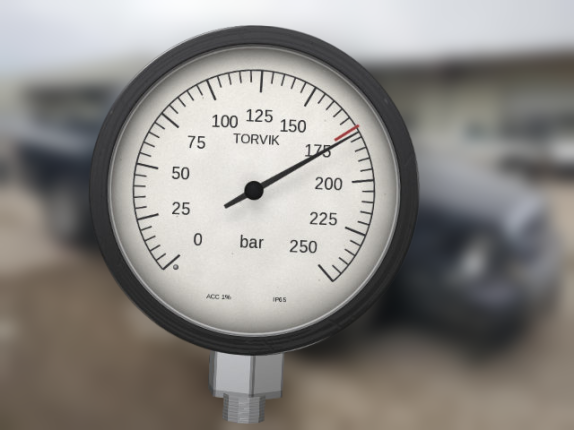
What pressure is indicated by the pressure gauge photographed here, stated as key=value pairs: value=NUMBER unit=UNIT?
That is value=177.5 unit=bar
